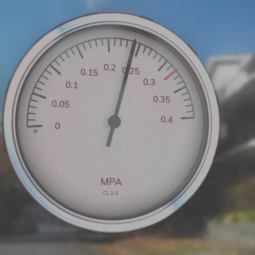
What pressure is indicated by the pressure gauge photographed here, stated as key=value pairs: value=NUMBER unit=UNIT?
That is value=0.24 unit=MPa
